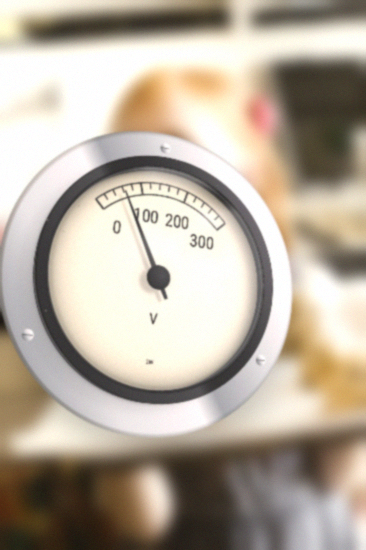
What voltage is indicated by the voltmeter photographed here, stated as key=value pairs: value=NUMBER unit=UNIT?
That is value=60 unit=V
